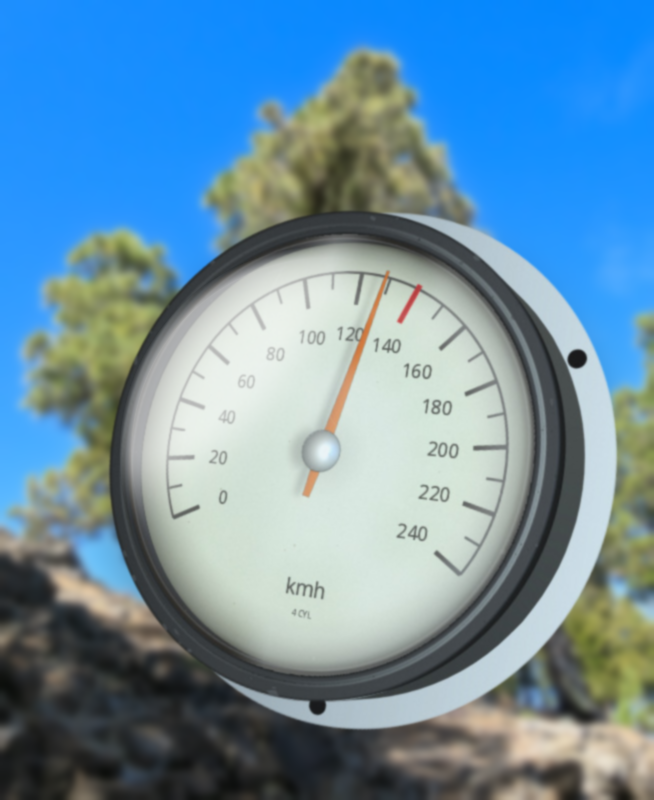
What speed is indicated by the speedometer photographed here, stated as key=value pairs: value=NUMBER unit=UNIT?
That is value=130 unit=km/h
